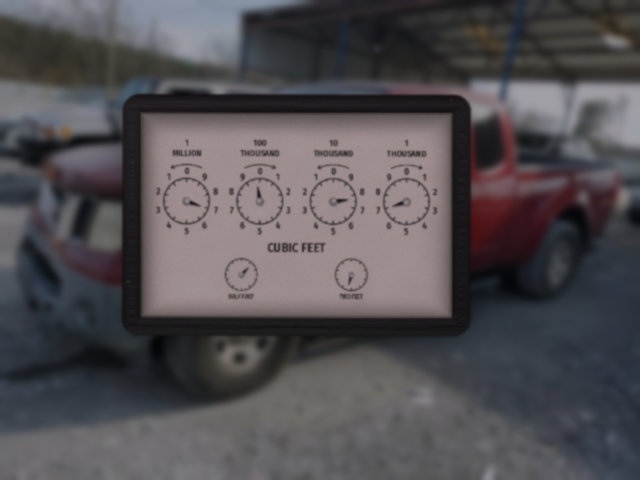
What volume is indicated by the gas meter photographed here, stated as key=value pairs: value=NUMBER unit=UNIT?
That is value=697700 unit=ft³
